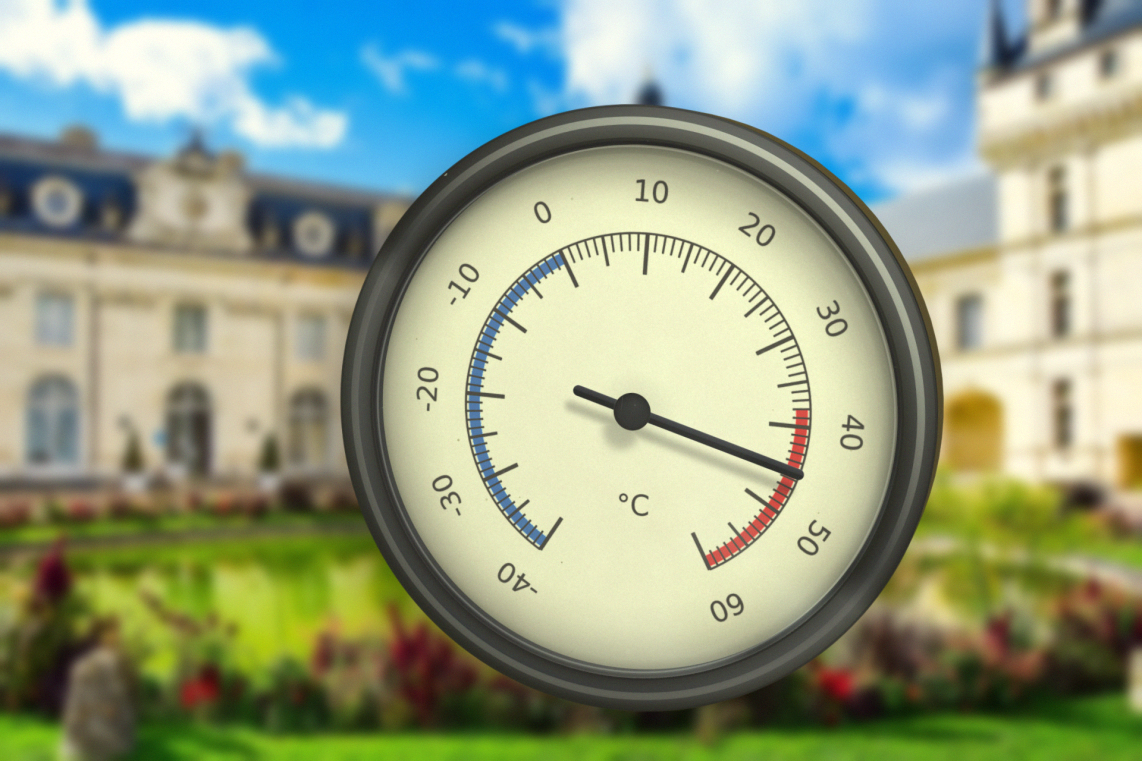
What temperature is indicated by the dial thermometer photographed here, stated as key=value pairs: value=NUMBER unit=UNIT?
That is value=45 unit=°C
